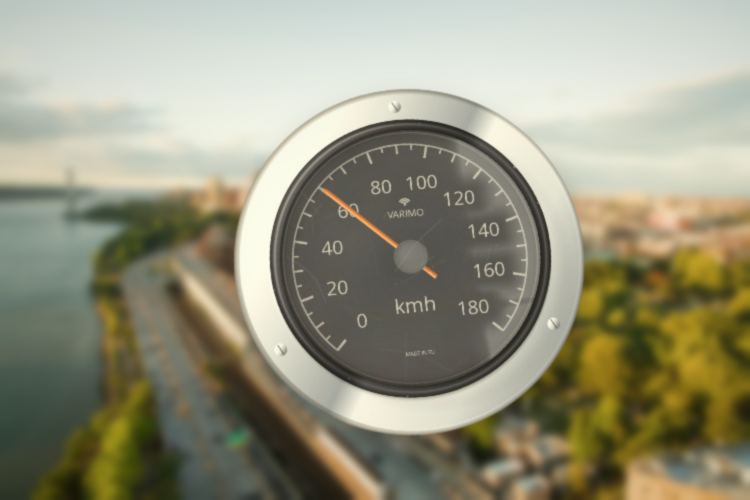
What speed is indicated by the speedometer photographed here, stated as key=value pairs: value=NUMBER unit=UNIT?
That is value=60 unit=km/h
